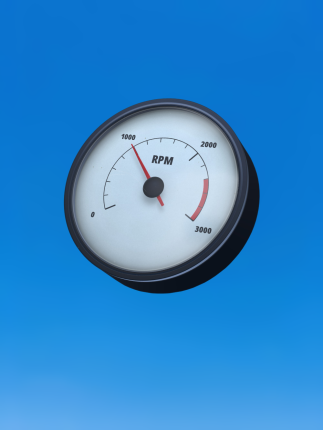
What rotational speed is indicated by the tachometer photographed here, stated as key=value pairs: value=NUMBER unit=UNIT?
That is value=1000 unit=rpm
